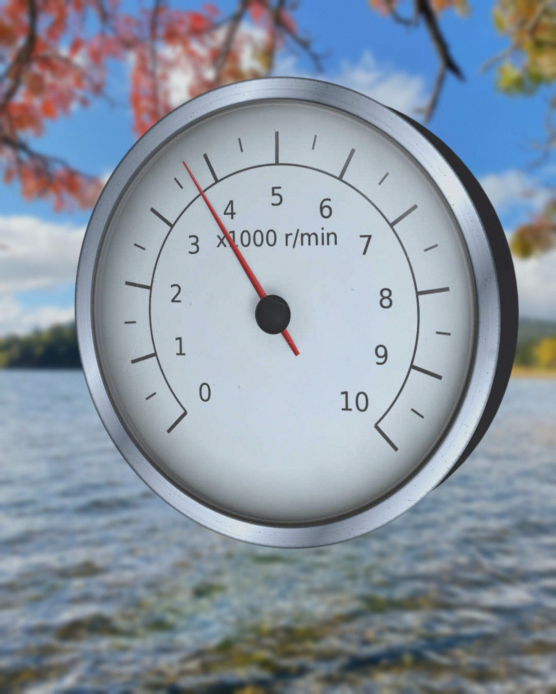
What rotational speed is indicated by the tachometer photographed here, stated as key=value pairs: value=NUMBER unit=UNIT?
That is value=3750 unit=rpm
